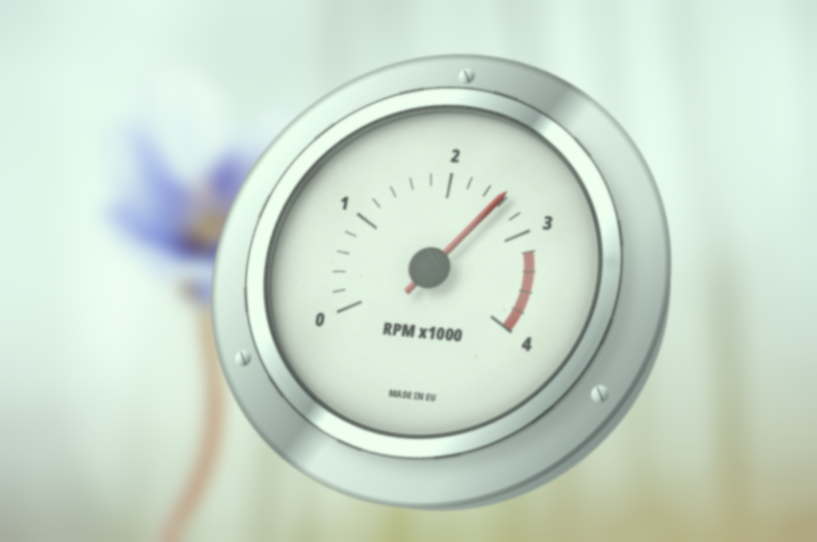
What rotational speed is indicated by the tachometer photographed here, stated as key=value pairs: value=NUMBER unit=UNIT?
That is value=2600 unit=rpm
